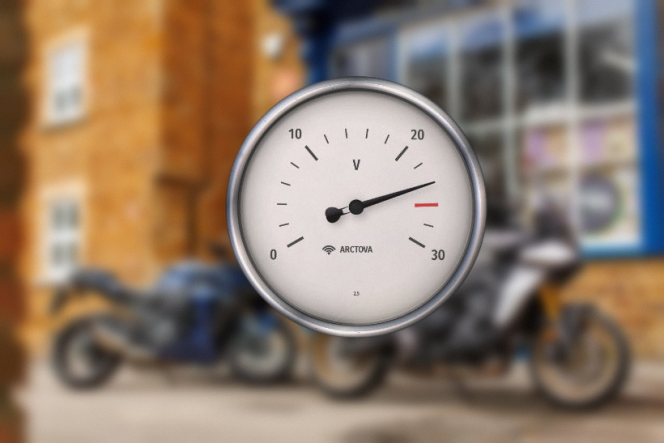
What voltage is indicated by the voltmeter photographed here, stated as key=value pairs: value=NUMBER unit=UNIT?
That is value=24 unit=V
